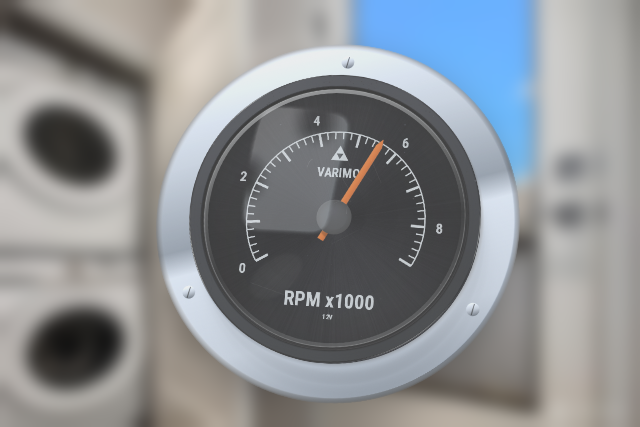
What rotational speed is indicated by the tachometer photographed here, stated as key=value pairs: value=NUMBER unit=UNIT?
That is value=5600 unit=rpm
